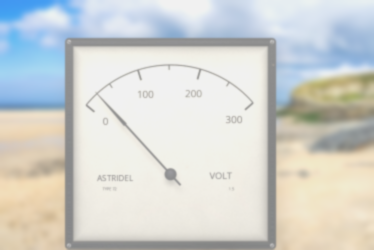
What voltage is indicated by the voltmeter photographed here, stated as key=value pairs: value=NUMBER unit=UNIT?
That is value=25 unit=V
